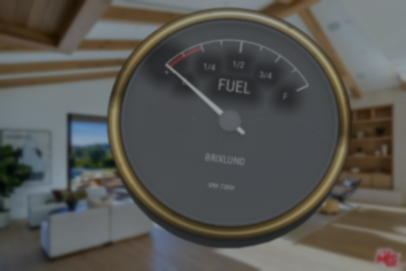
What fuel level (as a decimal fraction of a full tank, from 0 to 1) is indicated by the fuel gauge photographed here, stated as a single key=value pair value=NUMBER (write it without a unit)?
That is value=0
